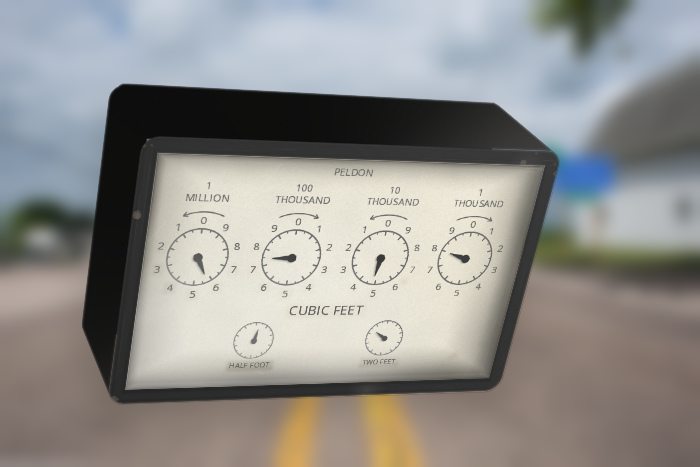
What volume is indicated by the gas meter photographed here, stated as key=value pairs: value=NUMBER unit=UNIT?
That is value=574800 unit=ft³
